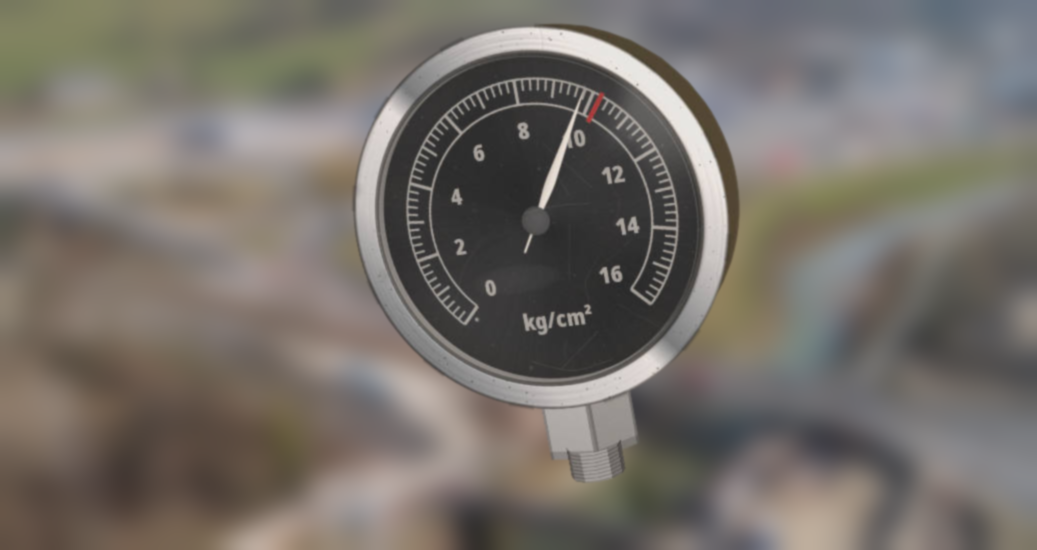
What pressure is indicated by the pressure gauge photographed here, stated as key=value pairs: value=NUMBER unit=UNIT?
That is value=9.8 unit=kg/cm²
